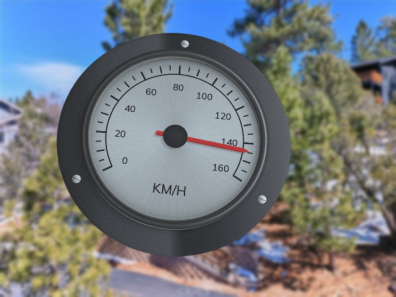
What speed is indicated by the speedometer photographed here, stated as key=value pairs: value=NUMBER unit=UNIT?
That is value=145 unit=km/h
